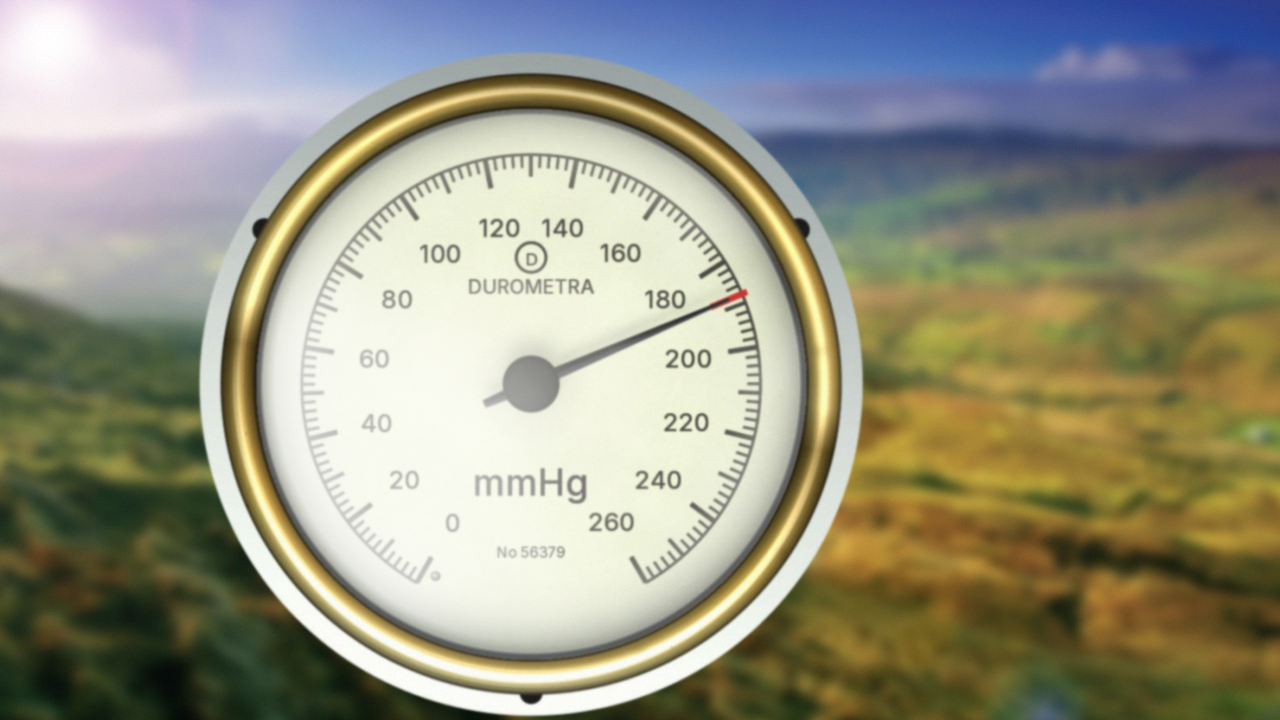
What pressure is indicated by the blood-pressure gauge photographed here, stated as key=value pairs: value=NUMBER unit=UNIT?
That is value=188 unit=mmHg
